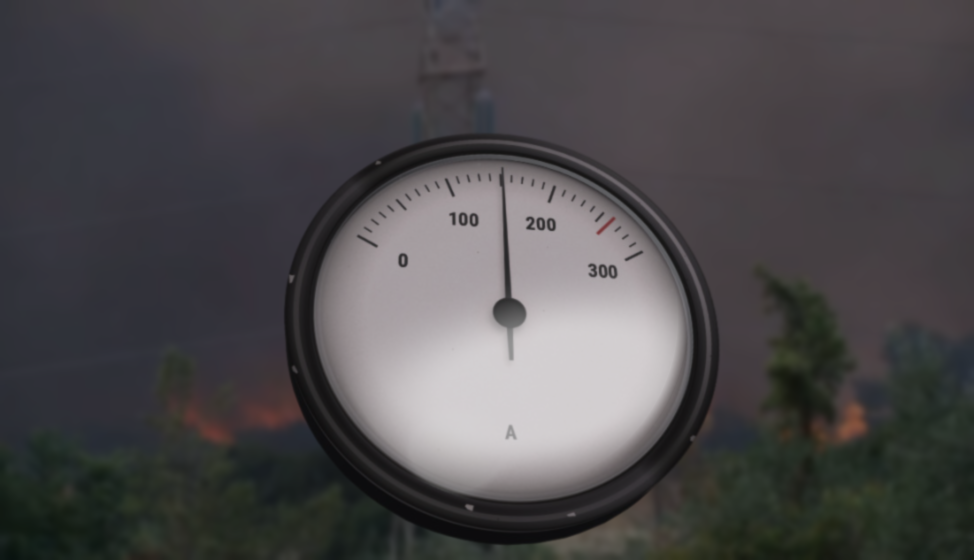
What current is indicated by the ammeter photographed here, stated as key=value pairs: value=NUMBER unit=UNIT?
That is value=150 unit=A
